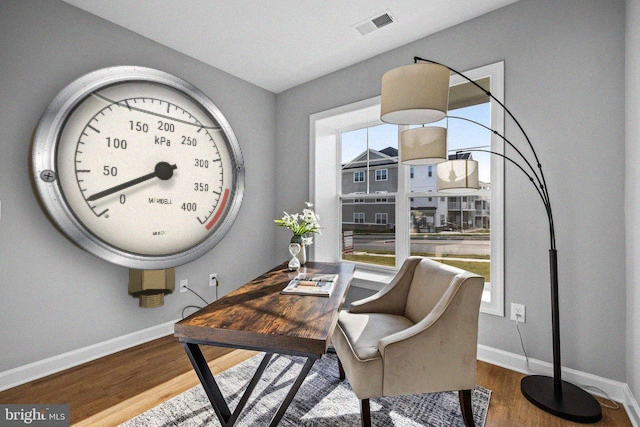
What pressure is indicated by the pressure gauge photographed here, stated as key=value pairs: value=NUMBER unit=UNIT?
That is value=20 unit=kPa
